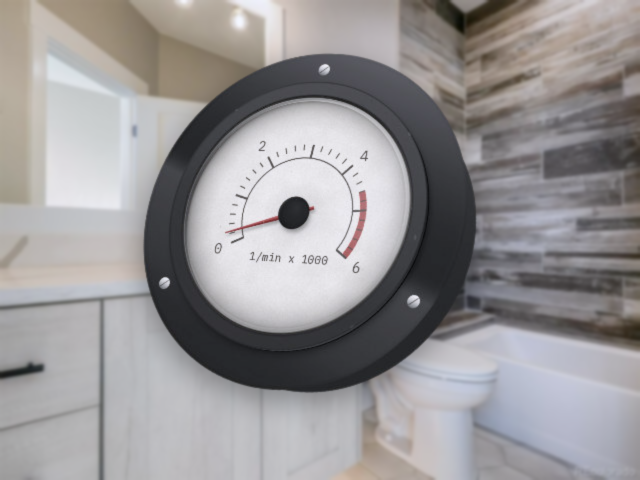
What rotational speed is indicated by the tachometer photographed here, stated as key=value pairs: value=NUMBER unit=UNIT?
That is value=200 unit=rpm
